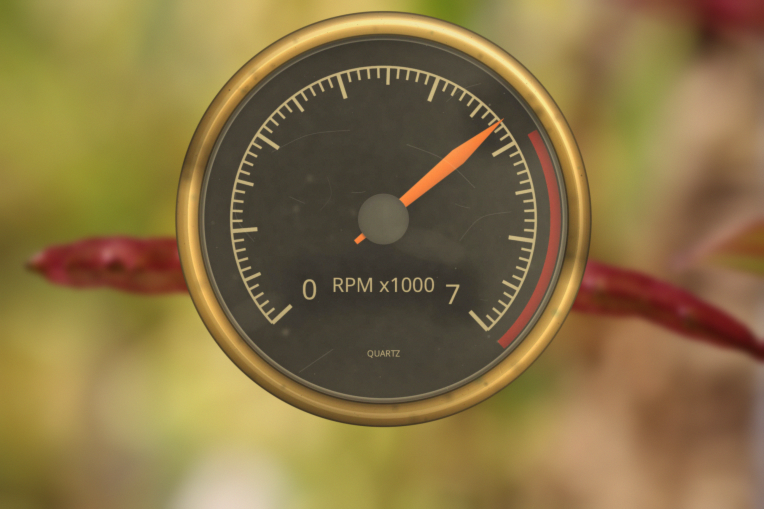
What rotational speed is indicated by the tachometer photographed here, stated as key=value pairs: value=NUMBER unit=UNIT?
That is value=4750 unit=rpm
